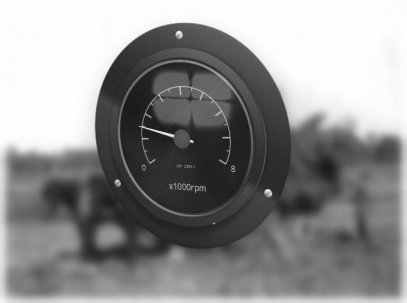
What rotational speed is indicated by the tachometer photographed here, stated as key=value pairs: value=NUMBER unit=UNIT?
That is value=1500 unit=rpm
